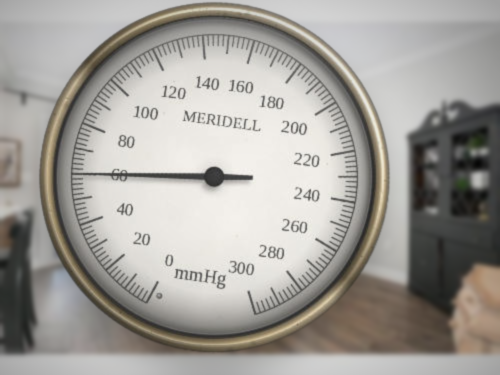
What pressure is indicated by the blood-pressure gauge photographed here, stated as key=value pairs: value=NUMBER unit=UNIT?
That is value=60 unit=mmHg
